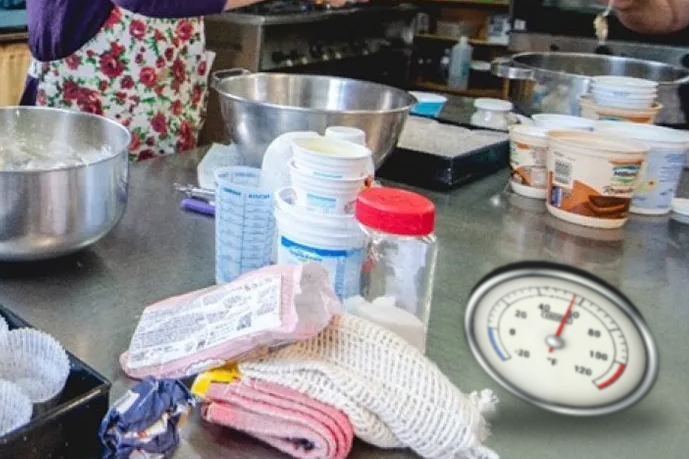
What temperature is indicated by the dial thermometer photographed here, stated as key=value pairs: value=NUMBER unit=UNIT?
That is value=56 unit=°F
